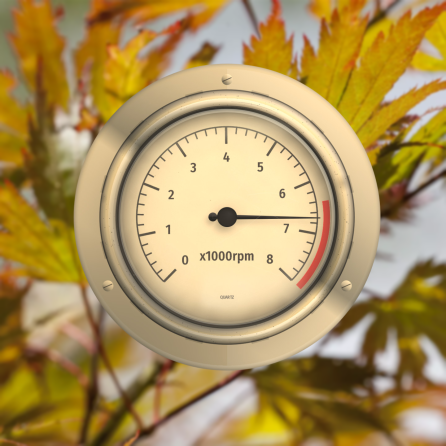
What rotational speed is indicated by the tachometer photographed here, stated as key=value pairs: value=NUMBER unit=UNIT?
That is value=6700 unit=rpm
